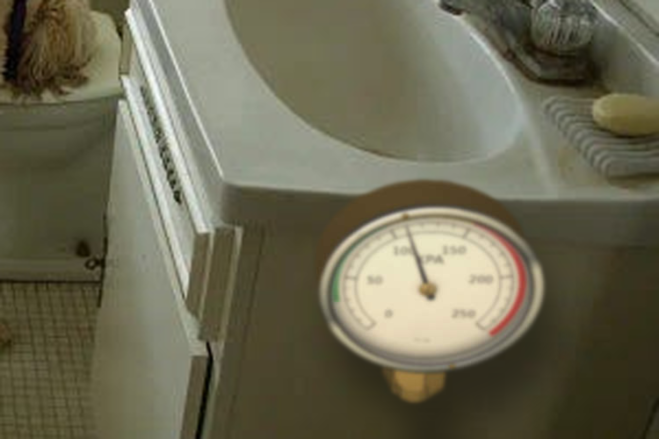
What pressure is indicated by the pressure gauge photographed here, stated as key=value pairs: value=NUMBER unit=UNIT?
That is value=110 unit=kPa
